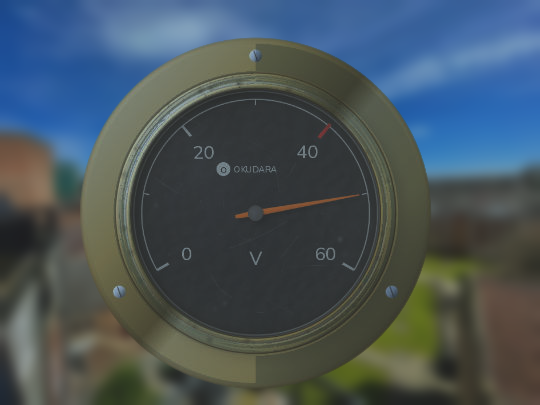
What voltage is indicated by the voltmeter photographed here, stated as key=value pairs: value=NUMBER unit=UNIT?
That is value=50 unit=V
